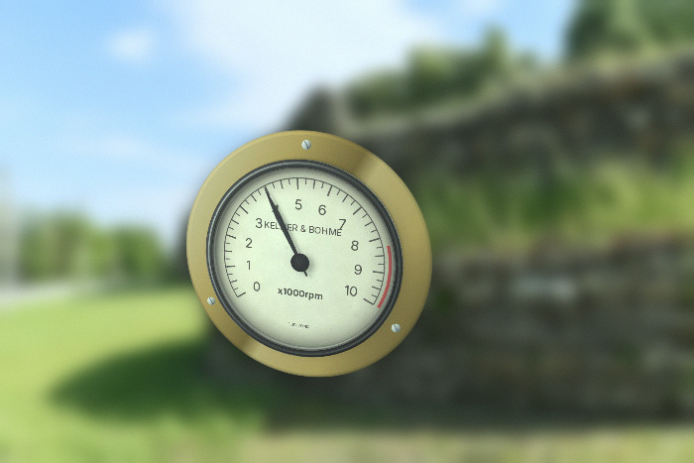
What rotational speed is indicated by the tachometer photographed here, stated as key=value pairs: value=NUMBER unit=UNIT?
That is value=4000 unit=rpm
